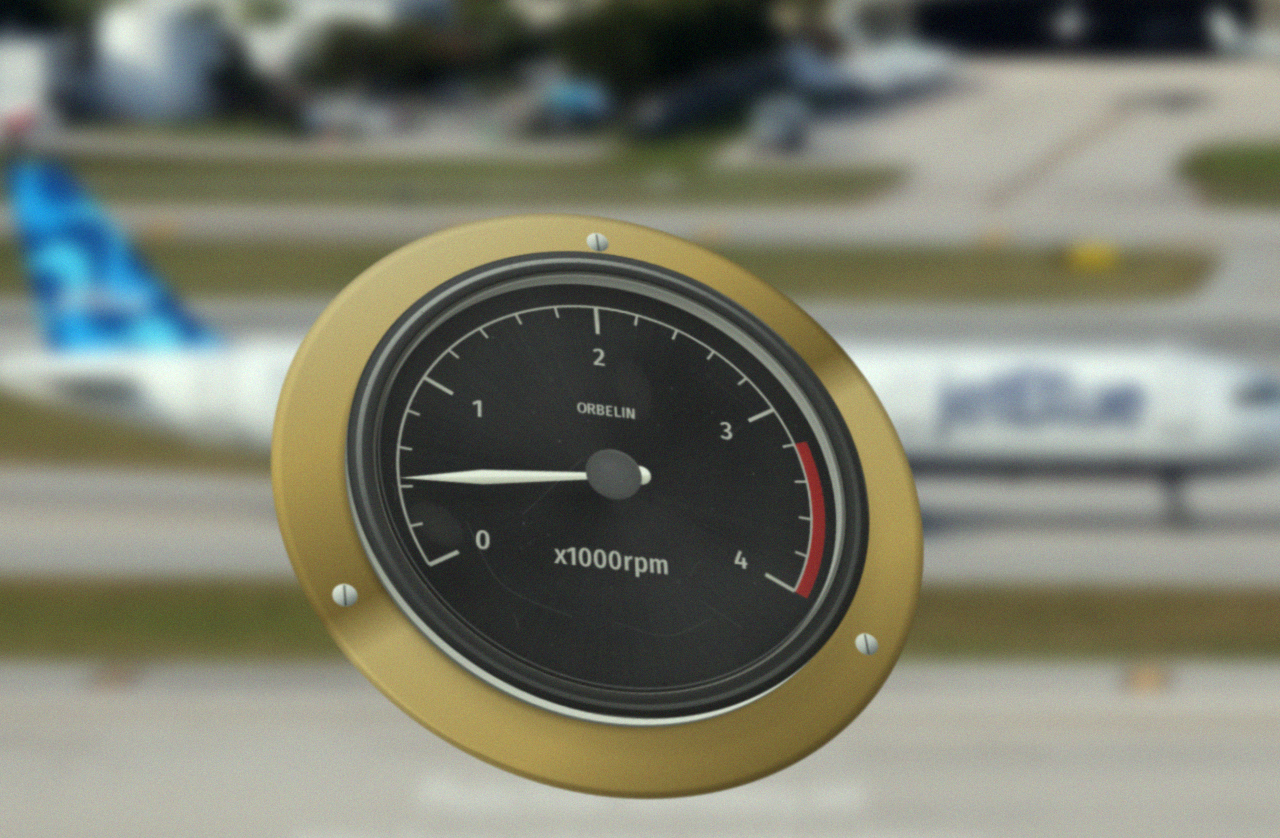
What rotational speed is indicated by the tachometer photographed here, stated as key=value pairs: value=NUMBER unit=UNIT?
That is value=400 unit=rpm
